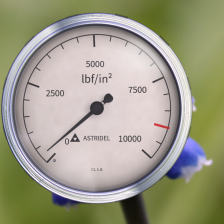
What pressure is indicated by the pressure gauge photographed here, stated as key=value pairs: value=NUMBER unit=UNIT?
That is value=250 unit=psi
